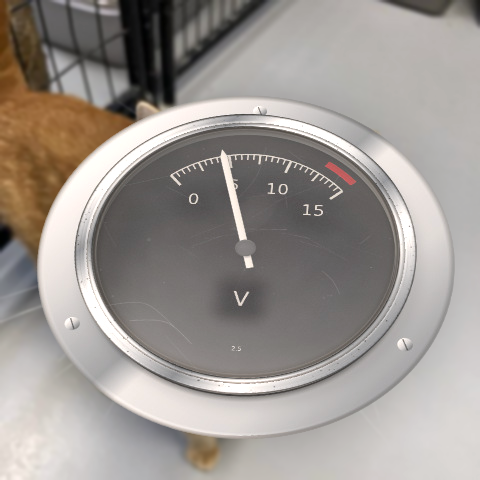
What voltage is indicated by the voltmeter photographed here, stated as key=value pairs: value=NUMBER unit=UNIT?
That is value=4.5 unit=V
